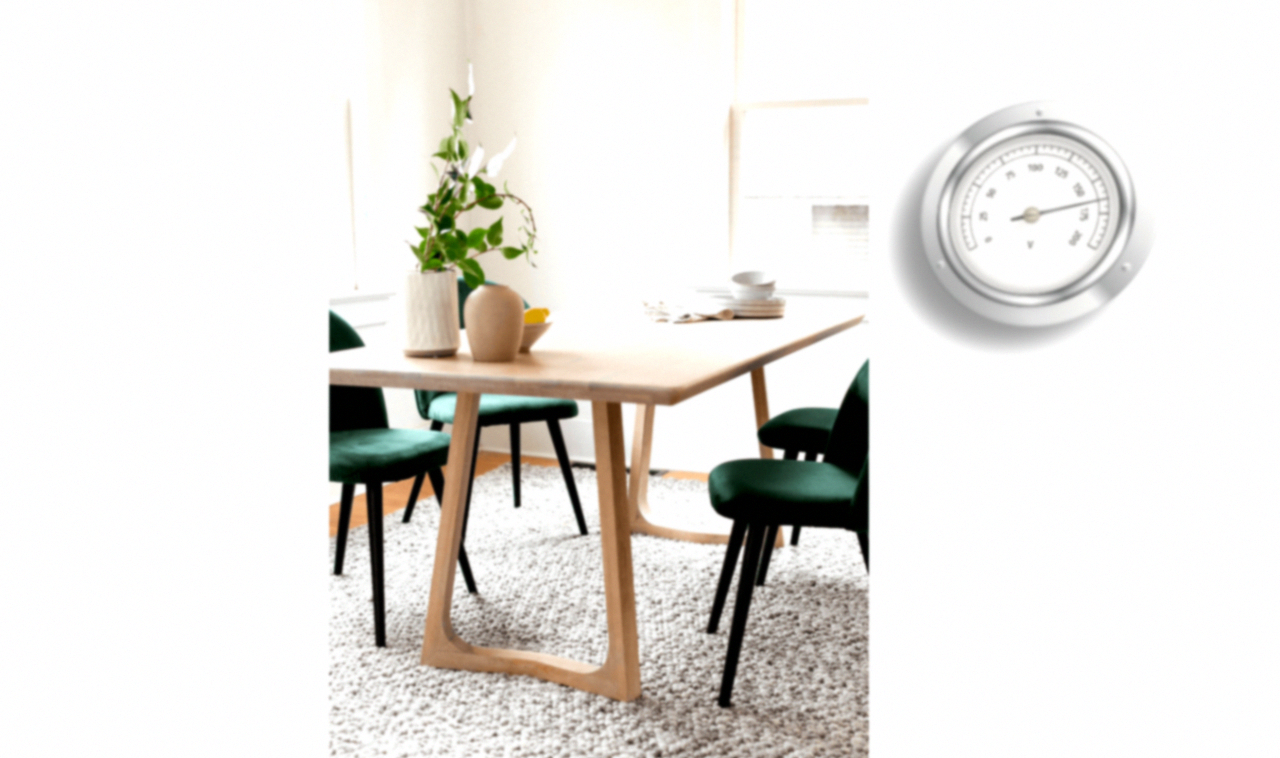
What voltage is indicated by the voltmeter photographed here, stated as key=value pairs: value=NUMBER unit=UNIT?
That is value=165 unit=V
